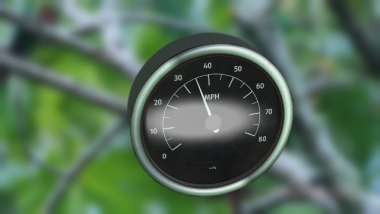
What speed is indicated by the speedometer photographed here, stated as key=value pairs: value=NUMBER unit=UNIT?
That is value=35 unit=mph
